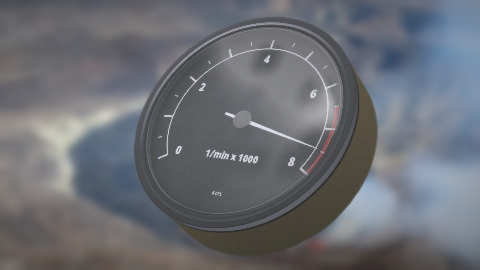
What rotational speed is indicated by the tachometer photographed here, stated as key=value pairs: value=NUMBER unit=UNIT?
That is value=7500 unit=rpm
